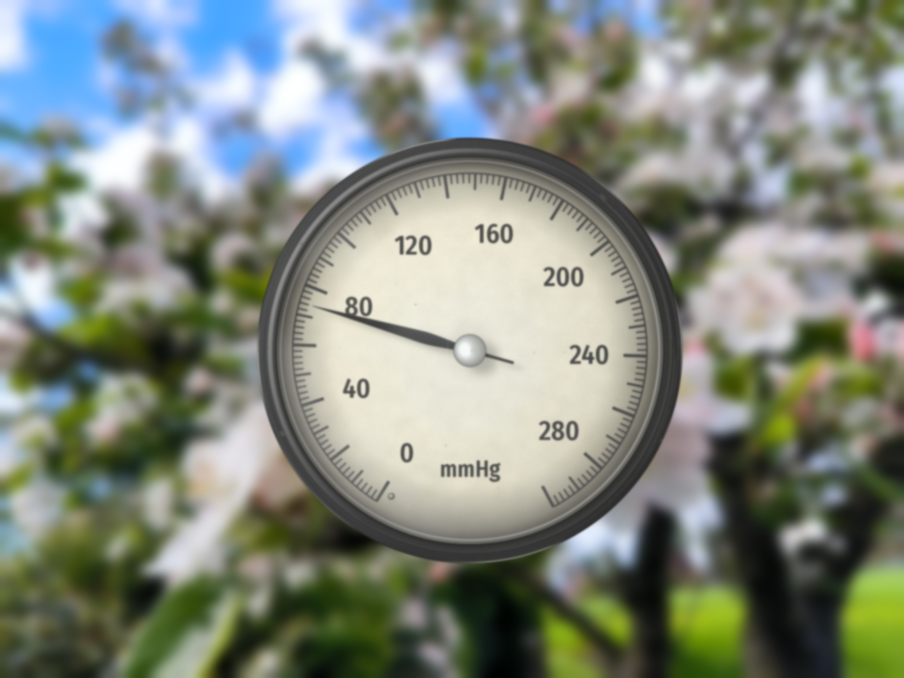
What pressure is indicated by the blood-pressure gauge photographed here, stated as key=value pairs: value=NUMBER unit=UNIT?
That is value=74 unit=mmHg
